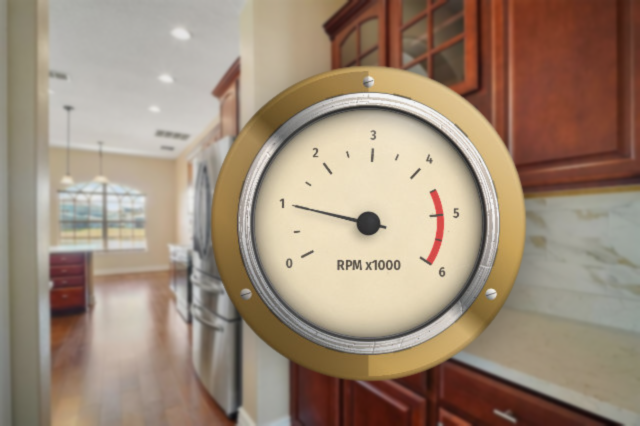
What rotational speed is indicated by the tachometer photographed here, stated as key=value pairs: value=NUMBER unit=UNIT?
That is value=1000 unit=rpm
